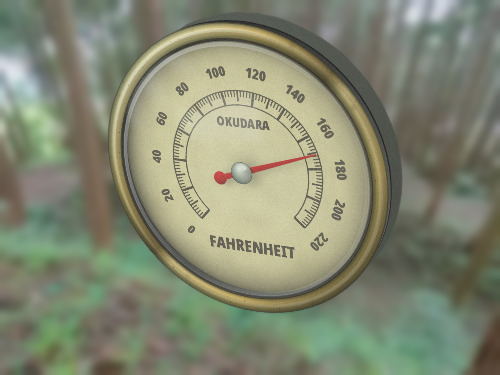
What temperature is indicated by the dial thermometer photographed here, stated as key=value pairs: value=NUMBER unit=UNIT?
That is value=170 unit=°F
